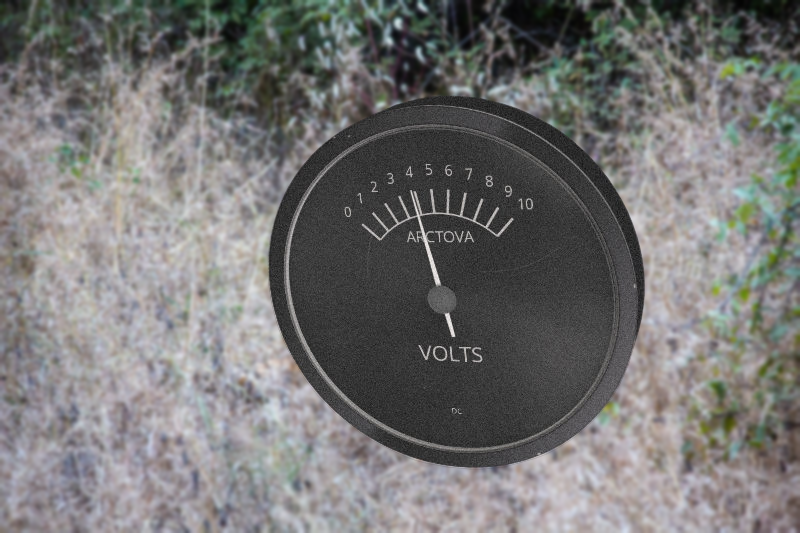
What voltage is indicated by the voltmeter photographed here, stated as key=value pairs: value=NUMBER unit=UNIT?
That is value=4 unit=V
